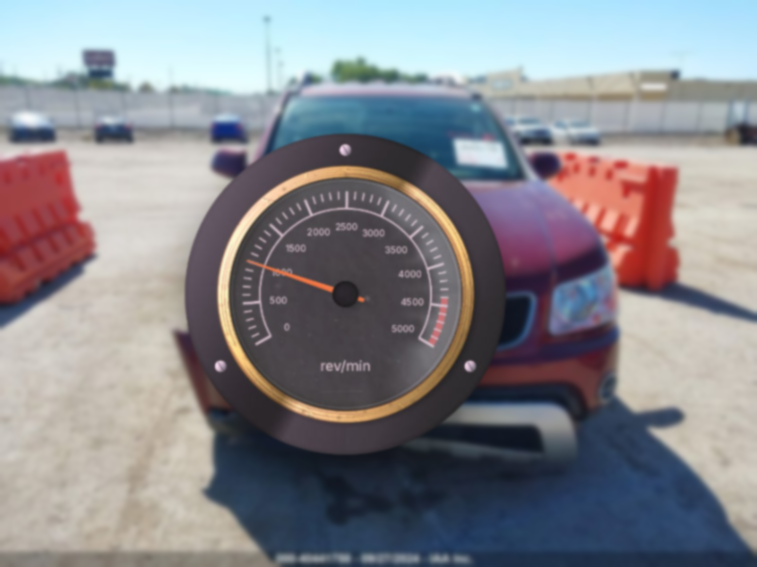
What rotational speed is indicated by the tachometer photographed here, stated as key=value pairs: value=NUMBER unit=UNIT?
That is value=1000 unit=rpm
